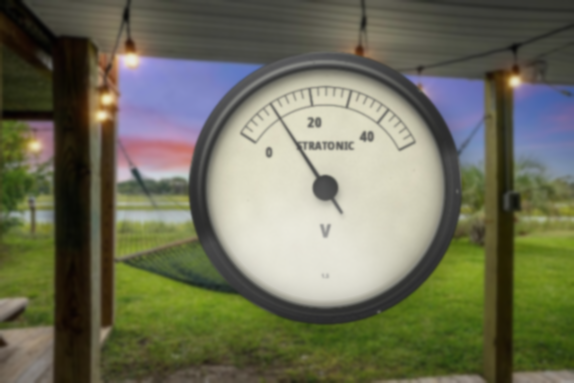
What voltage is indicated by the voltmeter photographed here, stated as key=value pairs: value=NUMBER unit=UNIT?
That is value=10 unit=V
